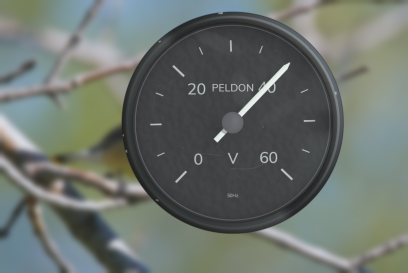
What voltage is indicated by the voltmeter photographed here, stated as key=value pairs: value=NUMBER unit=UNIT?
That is value=40 unit=V
